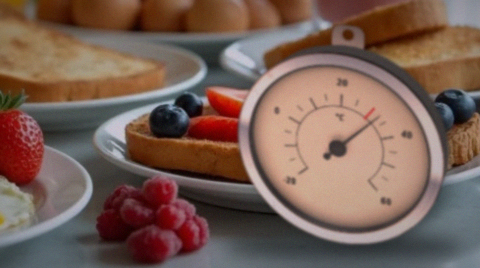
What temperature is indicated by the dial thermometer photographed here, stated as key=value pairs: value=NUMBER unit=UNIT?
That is value=32.5 unit=°C
